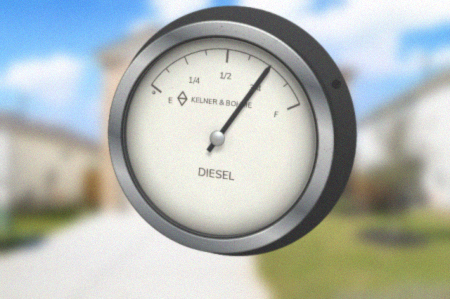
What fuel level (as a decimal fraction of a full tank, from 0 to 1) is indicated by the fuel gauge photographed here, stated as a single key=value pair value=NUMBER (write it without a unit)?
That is value=0.75
